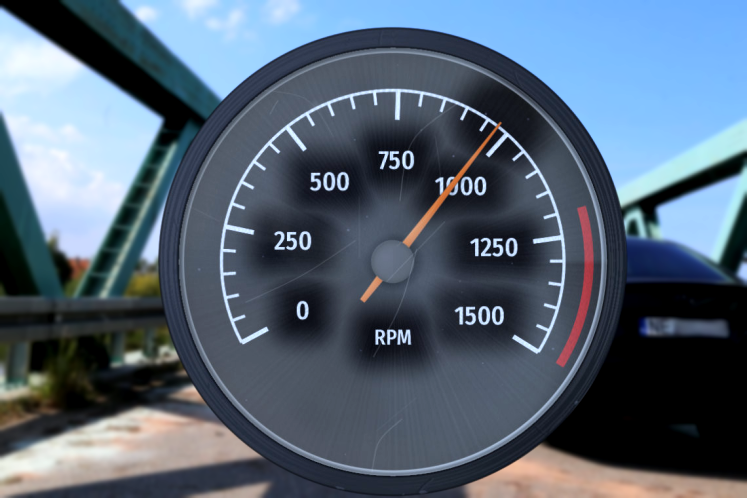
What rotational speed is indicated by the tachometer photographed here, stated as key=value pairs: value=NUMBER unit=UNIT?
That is value=975 unit=rpm
